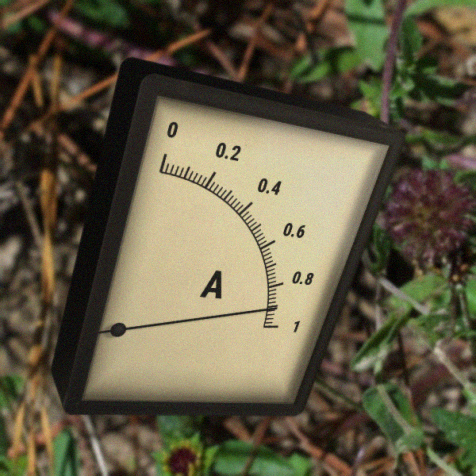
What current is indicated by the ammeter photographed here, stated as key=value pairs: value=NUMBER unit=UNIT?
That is value=0.9 unit=A
